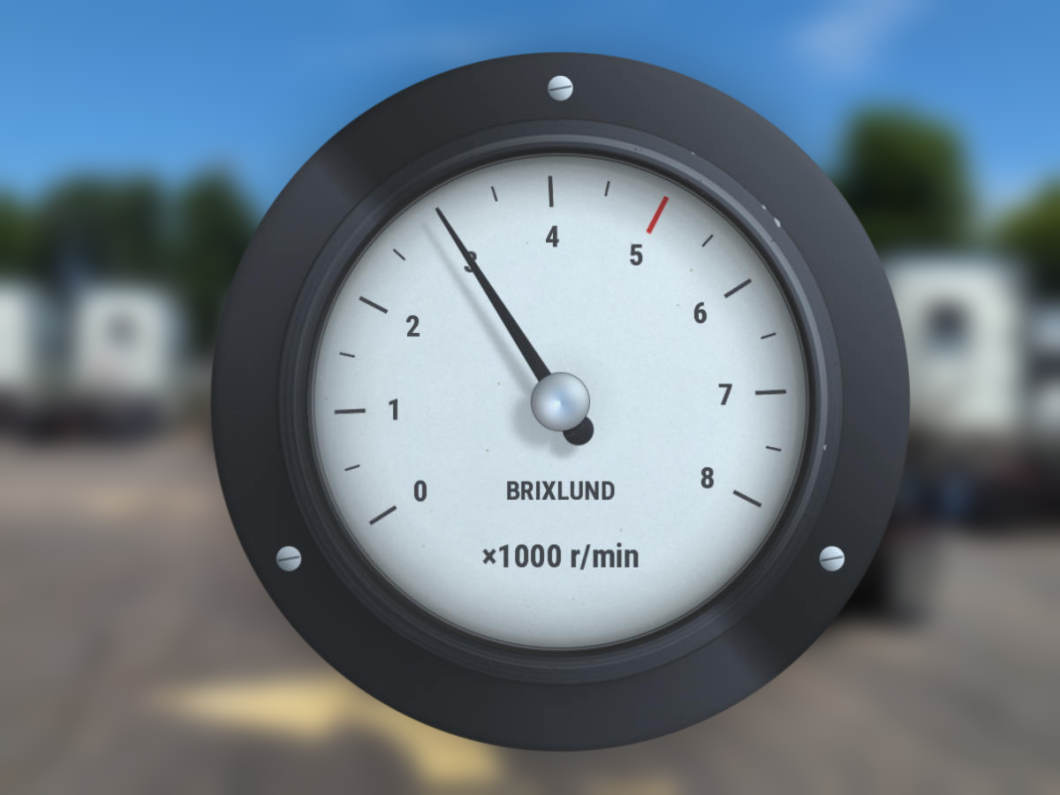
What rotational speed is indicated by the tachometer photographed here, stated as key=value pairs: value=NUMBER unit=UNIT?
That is value=3000 unit=rpm
